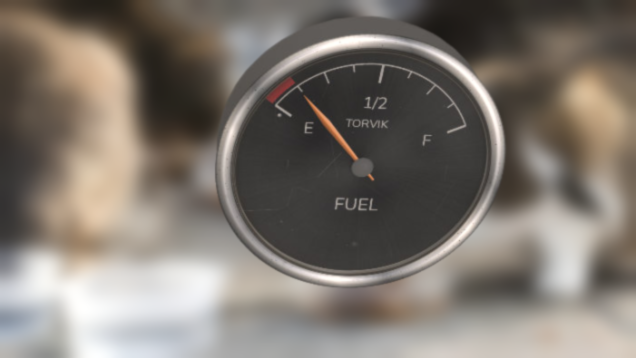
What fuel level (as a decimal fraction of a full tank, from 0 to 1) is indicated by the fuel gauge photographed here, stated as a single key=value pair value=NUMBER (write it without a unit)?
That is value=0.125
